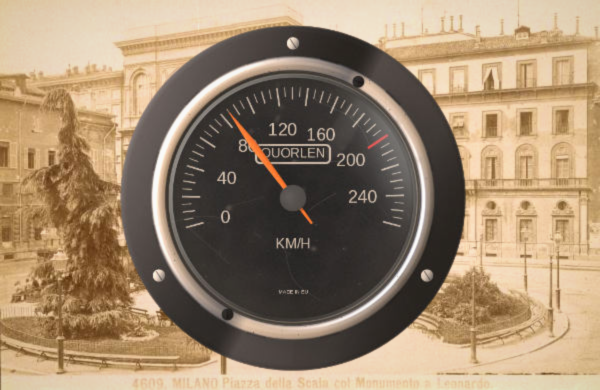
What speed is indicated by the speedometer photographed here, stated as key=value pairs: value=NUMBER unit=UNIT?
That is value=85 unit=km/h
